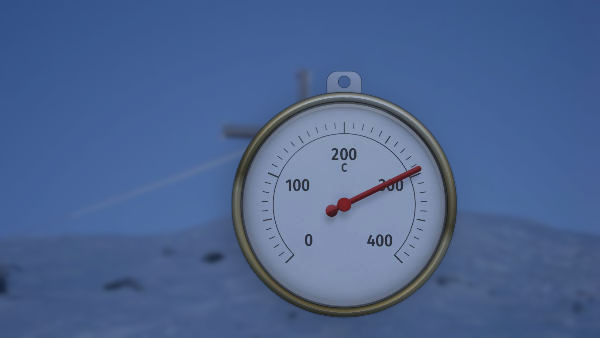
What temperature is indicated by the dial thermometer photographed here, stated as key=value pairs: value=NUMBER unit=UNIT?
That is value=295 unit=°C
